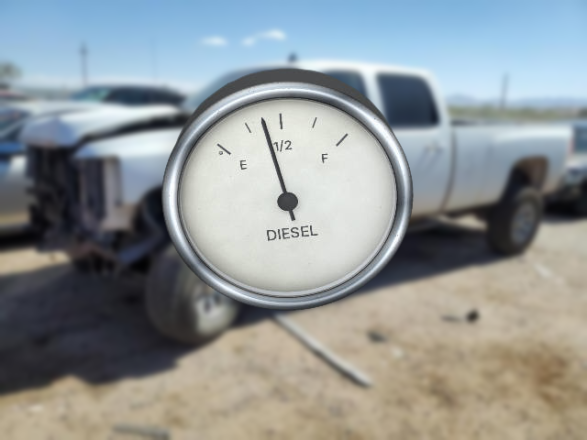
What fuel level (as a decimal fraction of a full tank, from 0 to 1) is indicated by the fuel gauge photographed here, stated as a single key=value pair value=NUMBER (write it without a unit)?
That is value=0.375
